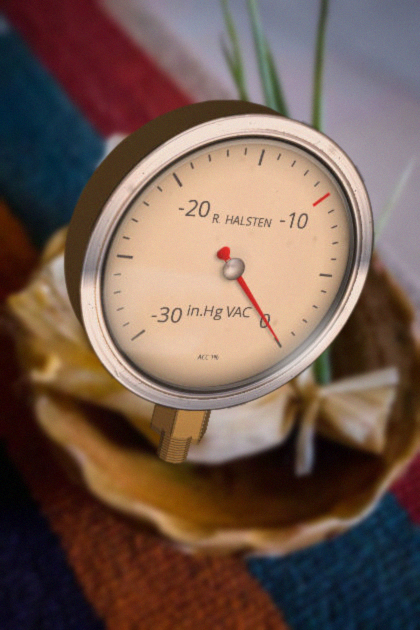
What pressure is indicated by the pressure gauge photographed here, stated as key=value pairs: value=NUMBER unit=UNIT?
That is value=0 unit=inHg
